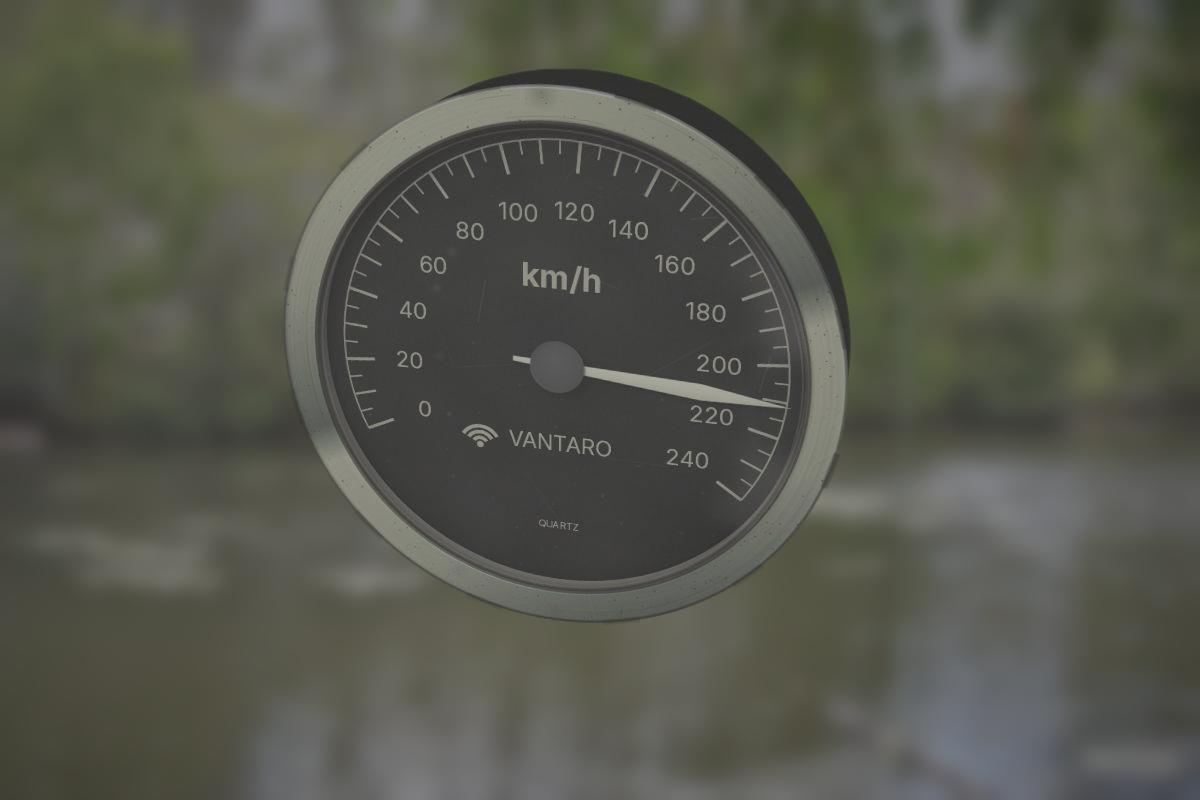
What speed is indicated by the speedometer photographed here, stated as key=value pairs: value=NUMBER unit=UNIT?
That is value=210 unit=km/h
